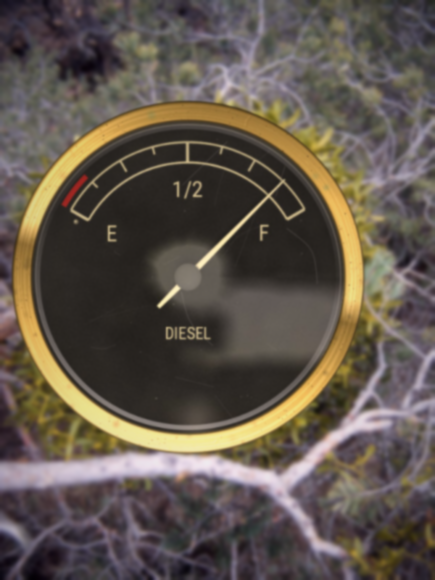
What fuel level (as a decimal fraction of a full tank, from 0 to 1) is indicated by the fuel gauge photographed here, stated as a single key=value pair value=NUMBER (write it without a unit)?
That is value=0.875
